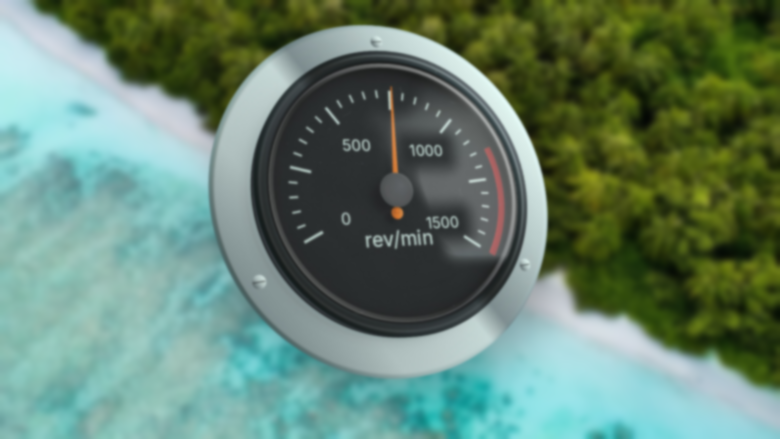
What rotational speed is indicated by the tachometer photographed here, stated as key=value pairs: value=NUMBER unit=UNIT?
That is value=750 unit=rpm
